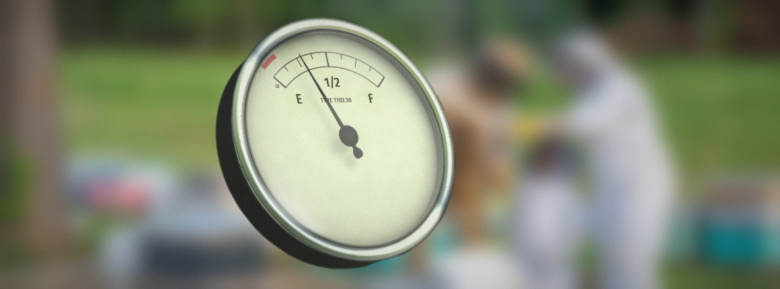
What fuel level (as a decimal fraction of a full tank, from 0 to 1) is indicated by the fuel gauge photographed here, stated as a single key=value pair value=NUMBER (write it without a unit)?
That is value=0.25
